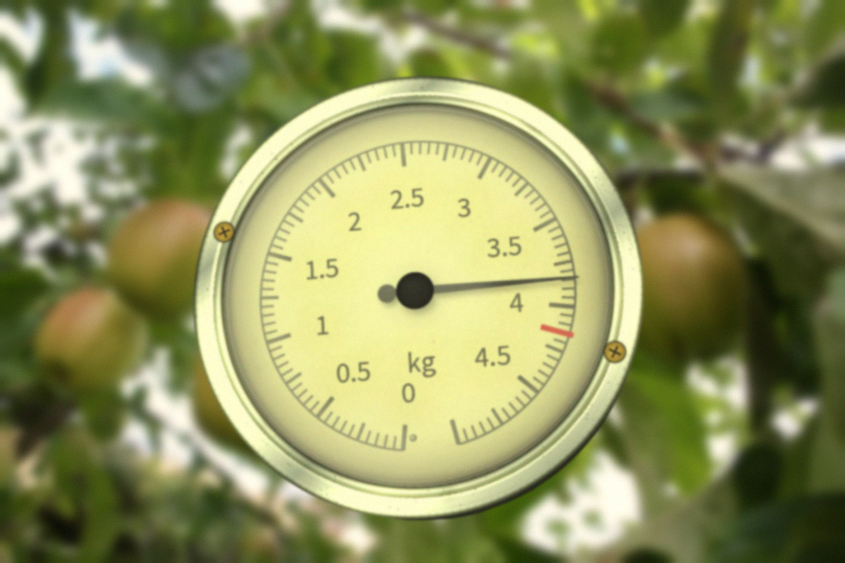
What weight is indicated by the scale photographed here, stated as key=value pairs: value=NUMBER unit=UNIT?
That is value=3.85 unit=kg
